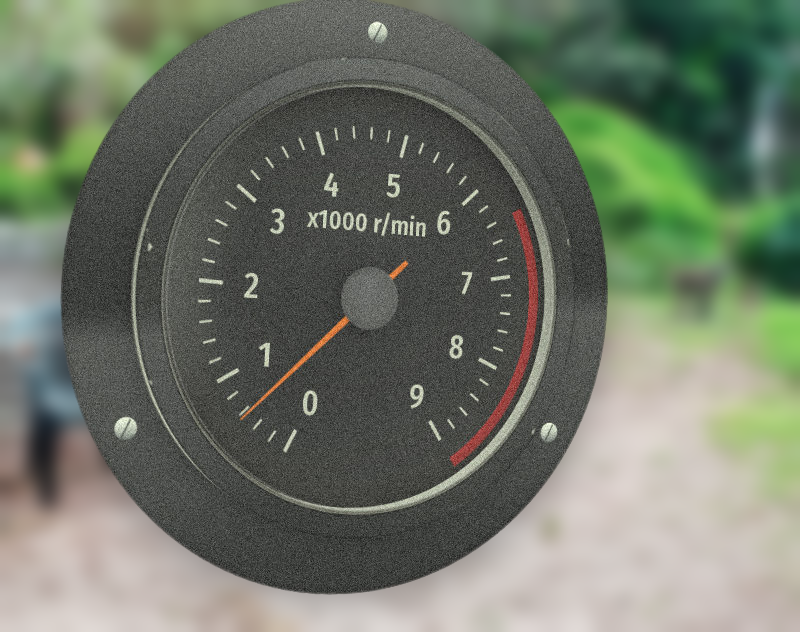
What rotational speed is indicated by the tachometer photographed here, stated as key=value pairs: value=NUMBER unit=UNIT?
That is value=600 unit=rpm
